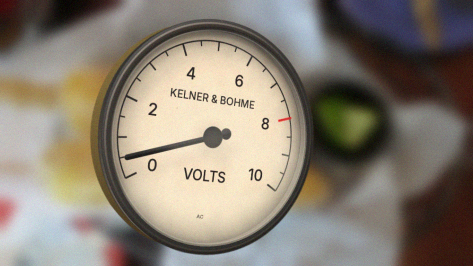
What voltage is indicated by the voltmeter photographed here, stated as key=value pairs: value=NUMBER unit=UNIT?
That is value=0.5 unit=V
